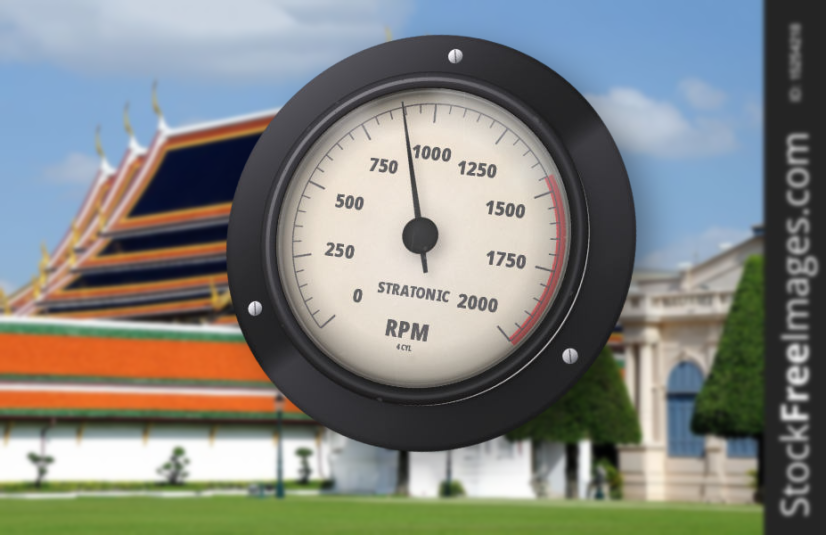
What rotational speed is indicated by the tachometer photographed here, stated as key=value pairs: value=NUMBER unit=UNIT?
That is value=900 unit=rpm
